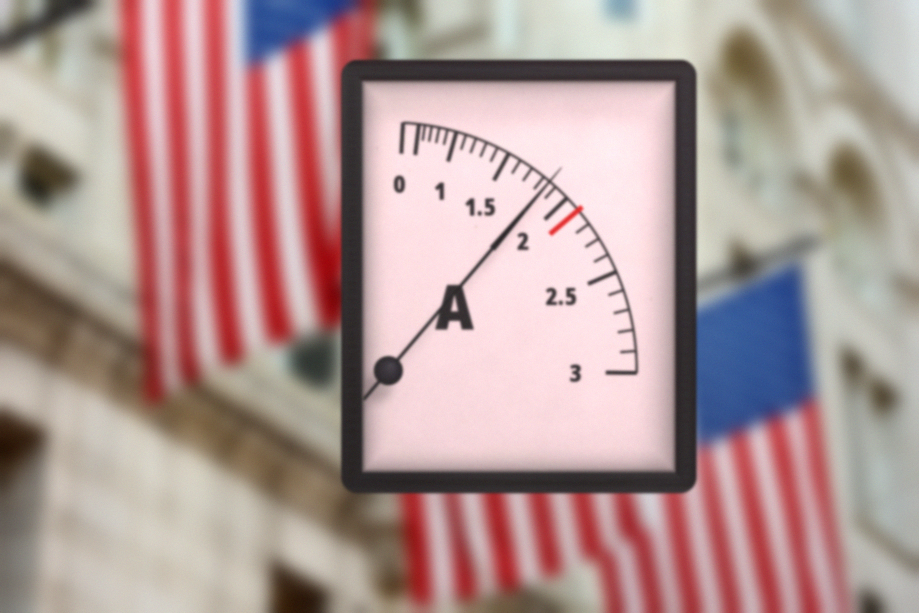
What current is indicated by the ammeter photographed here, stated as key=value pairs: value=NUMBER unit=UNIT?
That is value=1.85 unit=A
